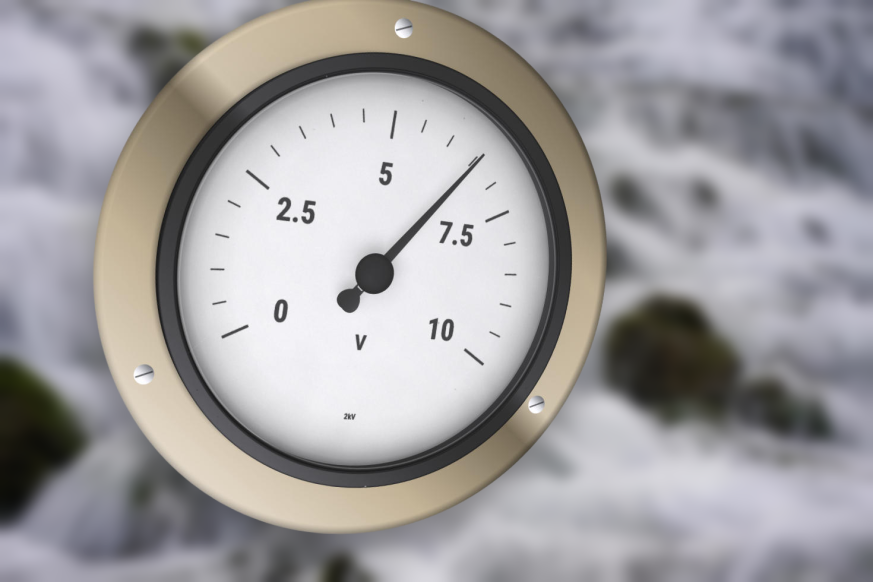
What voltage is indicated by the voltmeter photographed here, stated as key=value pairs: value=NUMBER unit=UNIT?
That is value=6.5 unit=V
